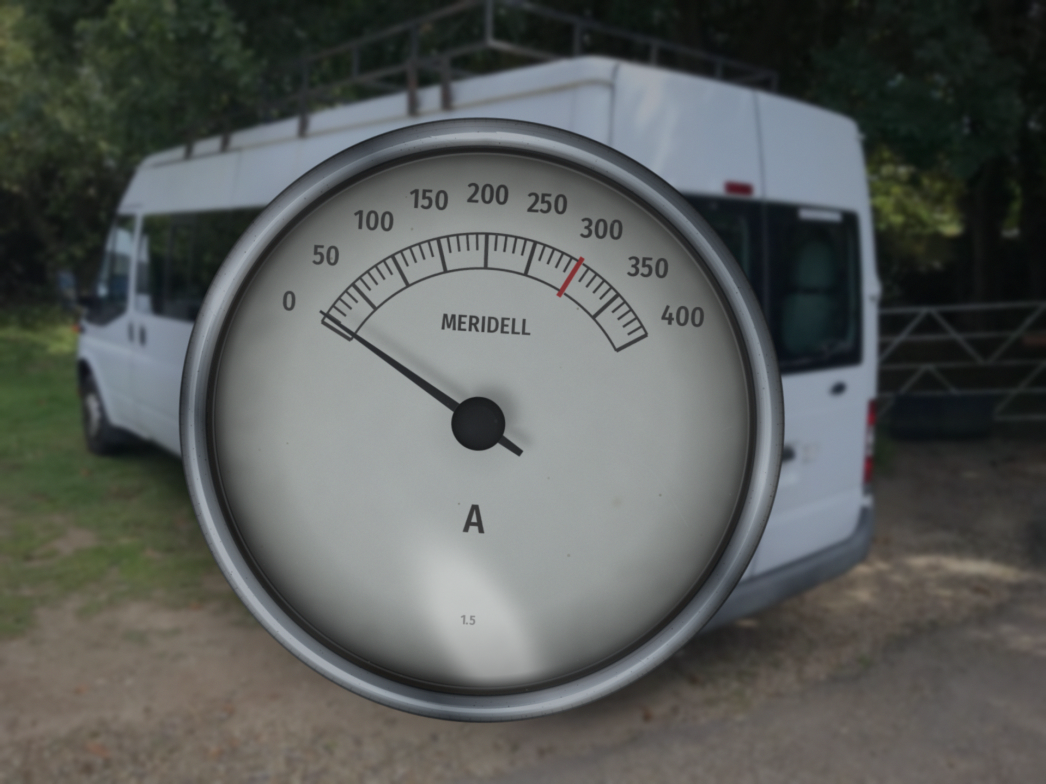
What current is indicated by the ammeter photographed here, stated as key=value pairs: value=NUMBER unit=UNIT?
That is value=10 unit=A
